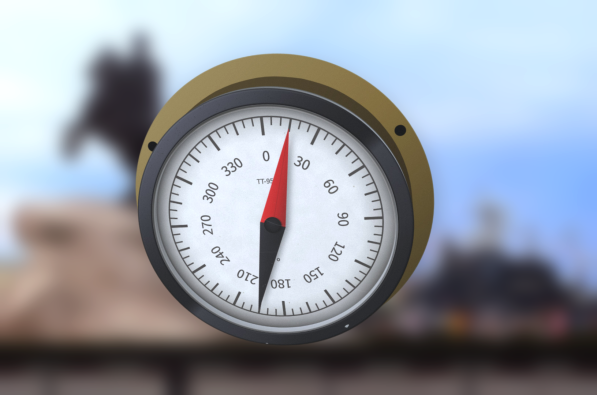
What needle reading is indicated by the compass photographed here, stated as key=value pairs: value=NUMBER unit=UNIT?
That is value=15 unit=°
